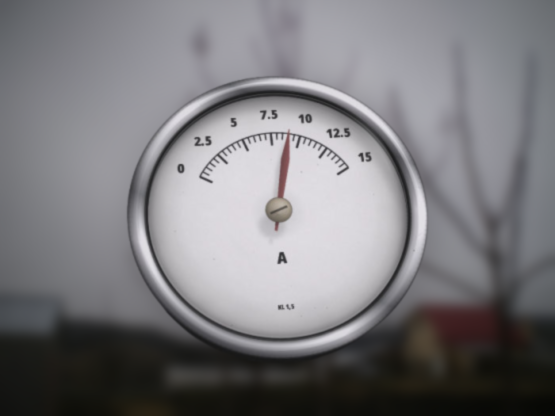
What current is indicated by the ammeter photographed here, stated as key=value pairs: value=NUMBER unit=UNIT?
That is value=9 unit=A
